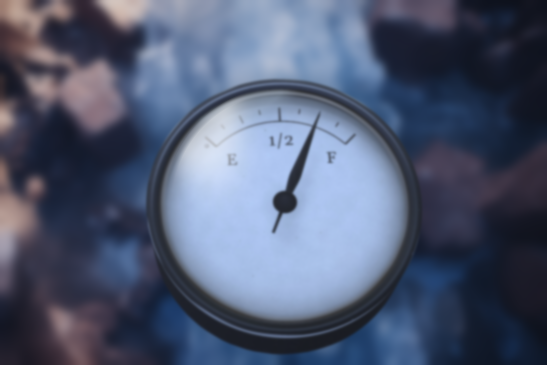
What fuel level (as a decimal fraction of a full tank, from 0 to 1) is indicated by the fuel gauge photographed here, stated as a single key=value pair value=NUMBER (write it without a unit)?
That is value=0.75
